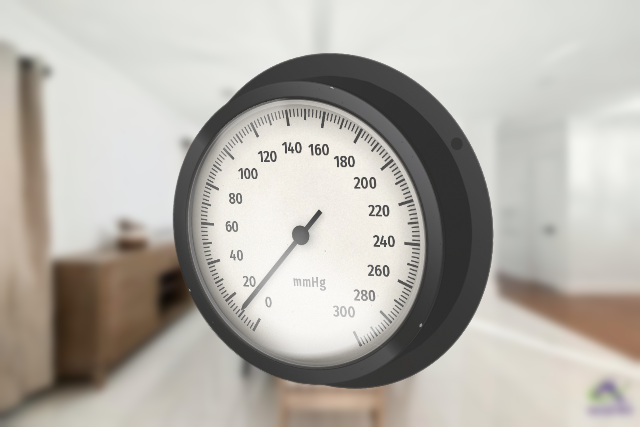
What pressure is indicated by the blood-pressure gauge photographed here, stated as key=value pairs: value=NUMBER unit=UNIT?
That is value=10 unit=mmHg
